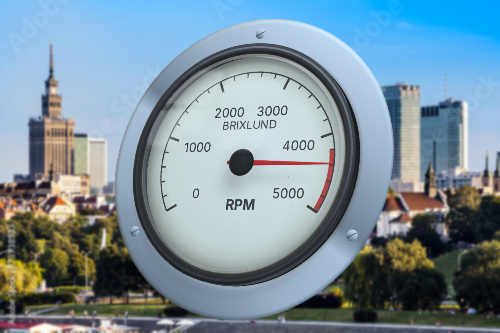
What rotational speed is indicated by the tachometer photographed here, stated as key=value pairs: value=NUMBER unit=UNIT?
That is value=4400 unit=rpm
